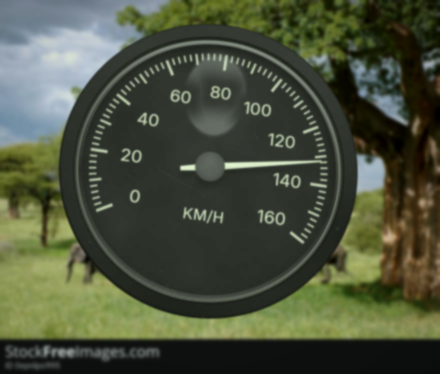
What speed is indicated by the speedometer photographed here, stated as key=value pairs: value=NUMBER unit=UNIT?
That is value=132 unit=km/h
